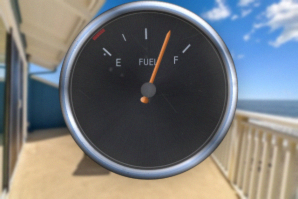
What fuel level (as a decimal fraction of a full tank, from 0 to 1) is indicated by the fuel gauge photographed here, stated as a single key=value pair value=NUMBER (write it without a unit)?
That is value=0.75
